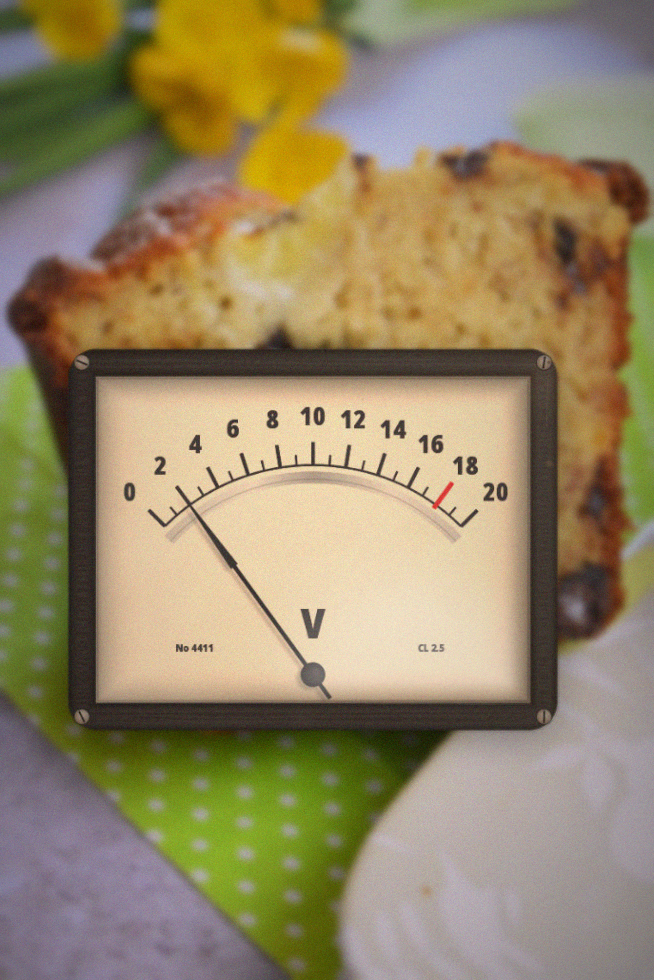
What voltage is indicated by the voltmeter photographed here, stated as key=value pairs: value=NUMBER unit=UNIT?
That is value=2 unit=V
